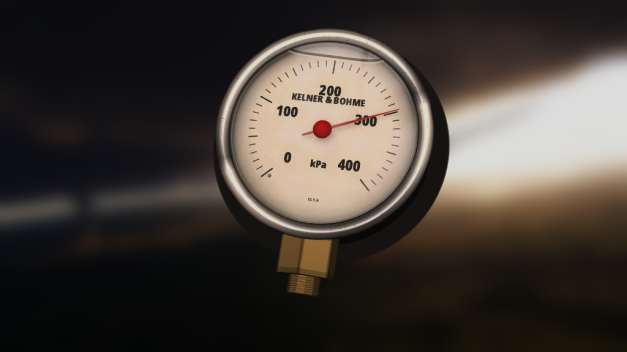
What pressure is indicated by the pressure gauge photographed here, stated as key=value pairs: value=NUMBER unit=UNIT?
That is value=300 unit=kPa
